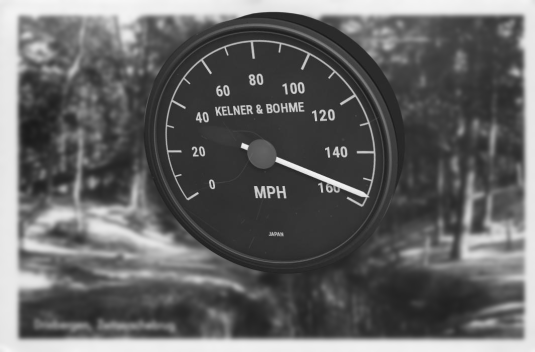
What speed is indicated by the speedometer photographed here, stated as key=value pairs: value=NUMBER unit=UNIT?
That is value=155 unit=mph
